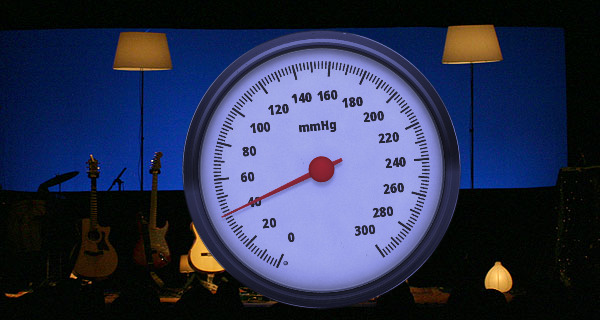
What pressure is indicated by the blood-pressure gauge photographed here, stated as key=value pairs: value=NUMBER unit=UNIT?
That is value=40 unit=mmHg
